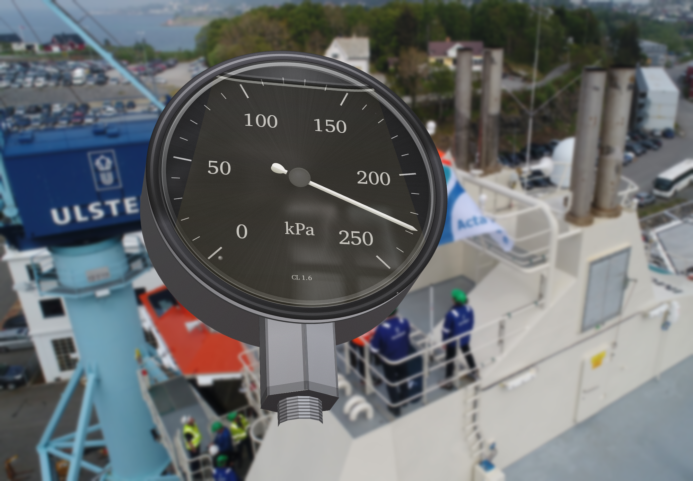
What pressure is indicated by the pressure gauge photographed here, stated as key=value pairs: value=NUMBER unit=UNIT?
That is value=230 unit=kPa
